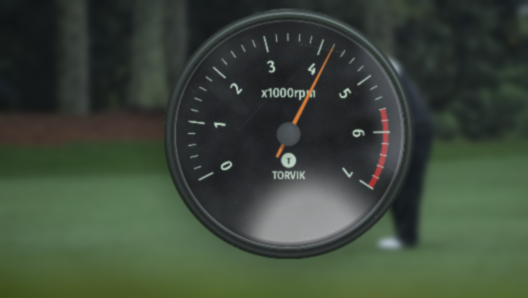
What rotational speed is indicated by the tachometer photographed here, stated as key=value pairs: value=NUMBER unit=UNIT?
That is value=4200 unit=rpm
